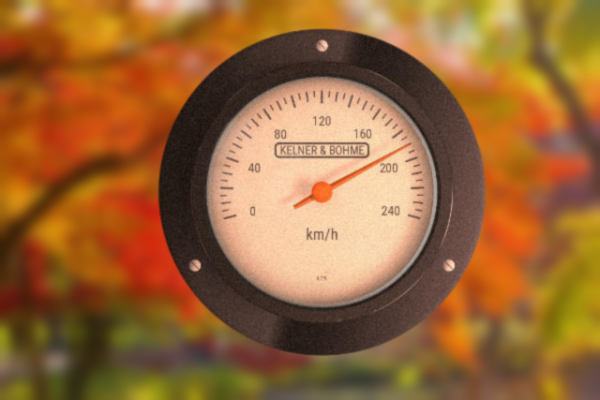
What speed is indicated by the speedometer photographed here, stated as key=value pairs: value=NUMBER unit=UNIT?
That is value=190 unit=km/h
